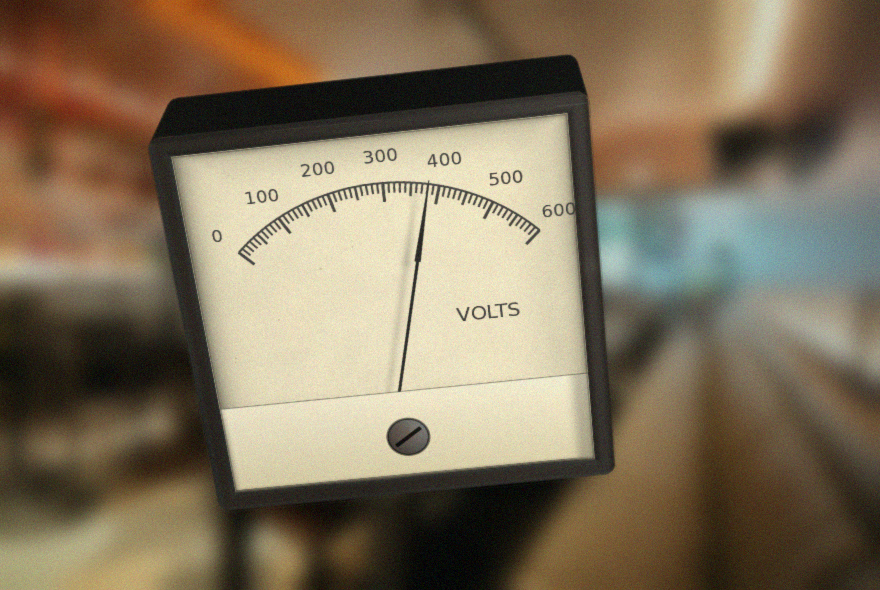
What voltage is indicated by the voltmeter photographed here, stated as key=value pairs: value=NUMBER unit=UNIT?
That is value=380 unit=V
